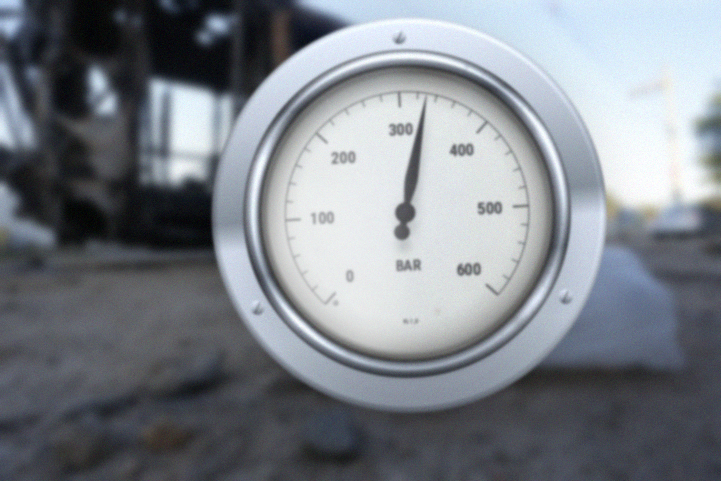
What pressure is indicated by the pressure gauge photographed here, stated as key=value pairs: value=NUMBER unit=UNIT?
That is value=330 unit=bar
